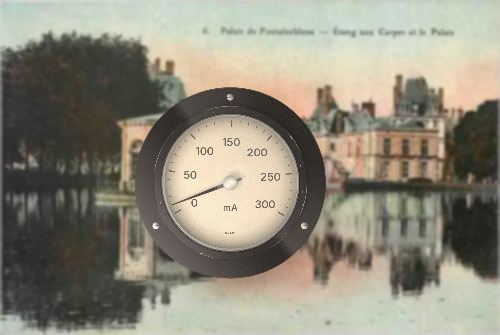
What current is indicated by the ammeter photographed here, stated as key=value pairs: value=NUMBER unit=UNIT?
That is value=10 unit=mA
